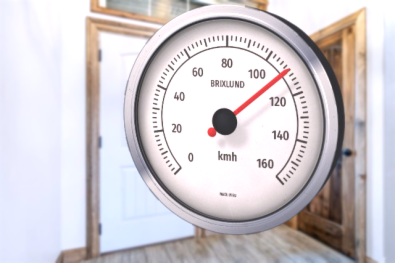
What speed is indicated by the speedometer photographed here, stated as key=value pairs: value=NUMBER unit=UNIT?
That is value=110 unit=km/h
